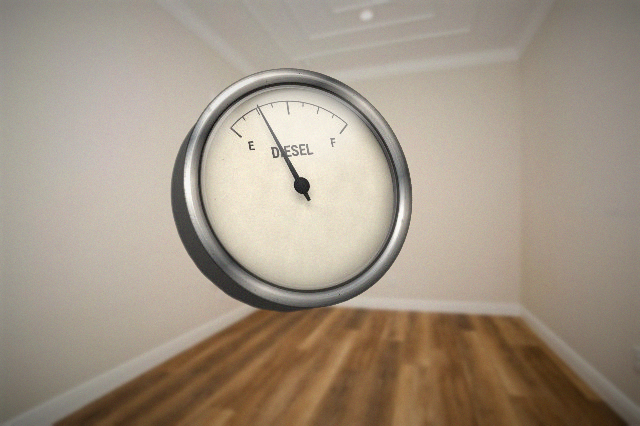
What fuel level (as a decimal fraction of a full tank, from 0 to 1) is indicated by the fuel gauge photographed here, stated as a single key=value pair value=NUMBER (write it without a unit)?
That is value=0.25
